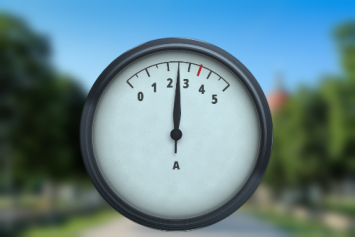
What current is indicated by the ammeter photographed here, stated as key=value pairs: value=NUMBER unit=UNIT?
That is value=2.5 unit=A
